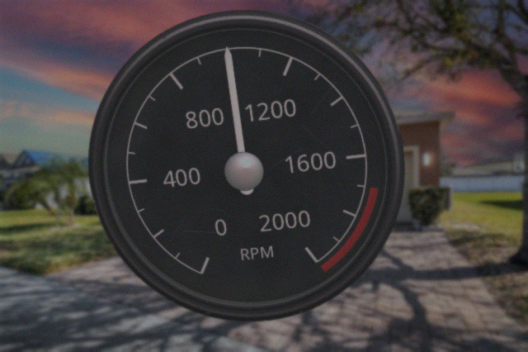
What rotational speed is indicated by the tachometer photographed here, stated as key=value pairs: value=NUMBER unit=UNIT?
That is value=1000 unit=rpm
